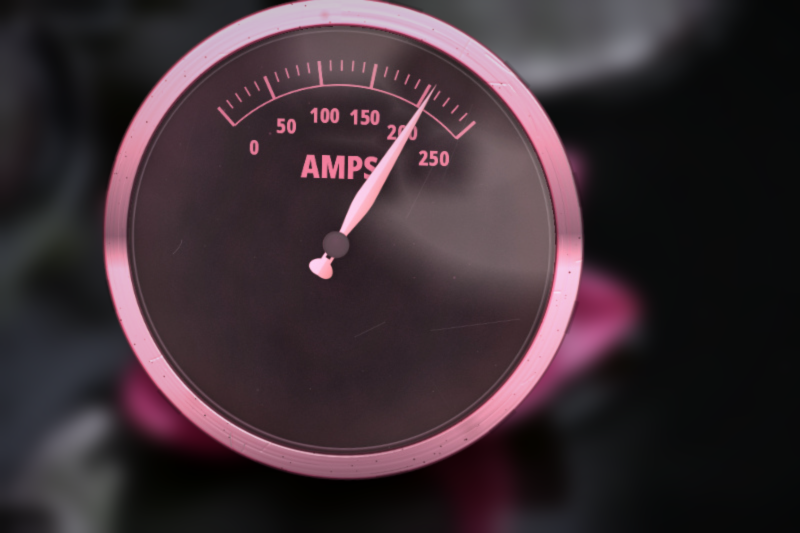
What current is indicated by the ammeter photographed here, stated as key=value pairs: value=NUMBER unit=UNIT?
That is value=205 unit=A
